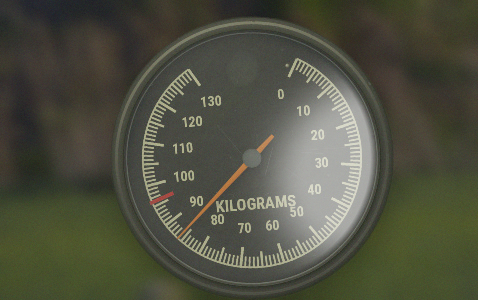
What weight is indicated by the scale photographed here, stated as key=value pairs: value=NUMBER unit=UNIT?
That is value=86 unit=kg
